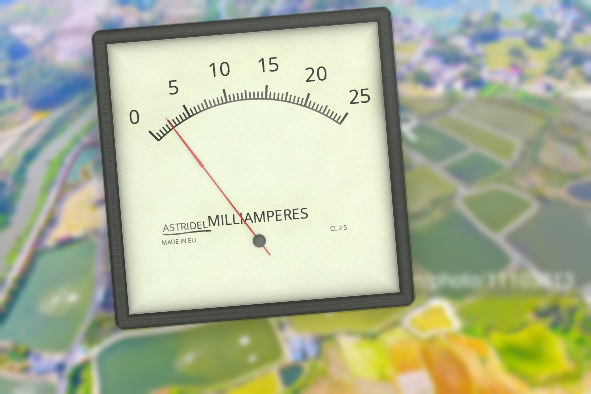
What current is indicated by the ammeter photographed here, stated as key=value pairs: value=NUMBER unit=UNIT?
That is value=2.5 unit=mA
